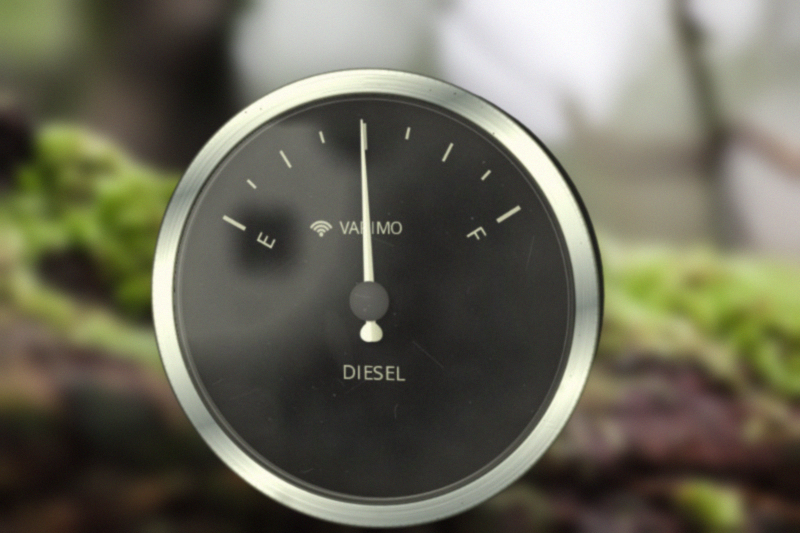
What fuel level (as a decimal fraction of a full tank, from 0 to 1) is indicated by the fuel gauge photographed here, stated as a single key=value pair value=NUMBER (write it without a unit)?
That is value=0.5
